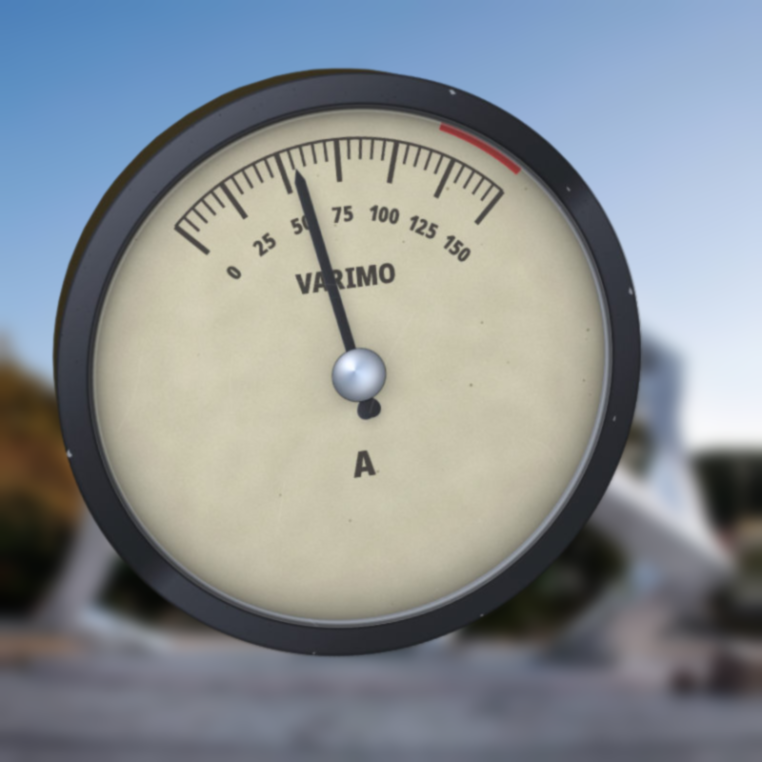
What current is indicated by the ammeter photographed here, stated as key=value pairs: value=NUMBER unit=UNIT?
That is value=55 unit=A
